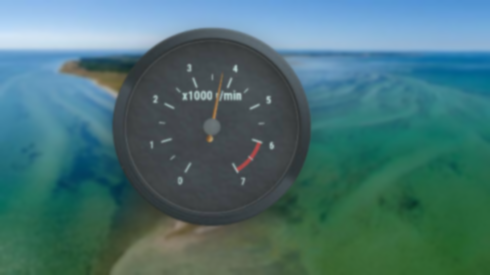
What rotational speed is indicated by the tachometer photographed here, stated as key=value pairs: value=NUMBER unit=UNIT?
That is value=3750 unit=rpm
